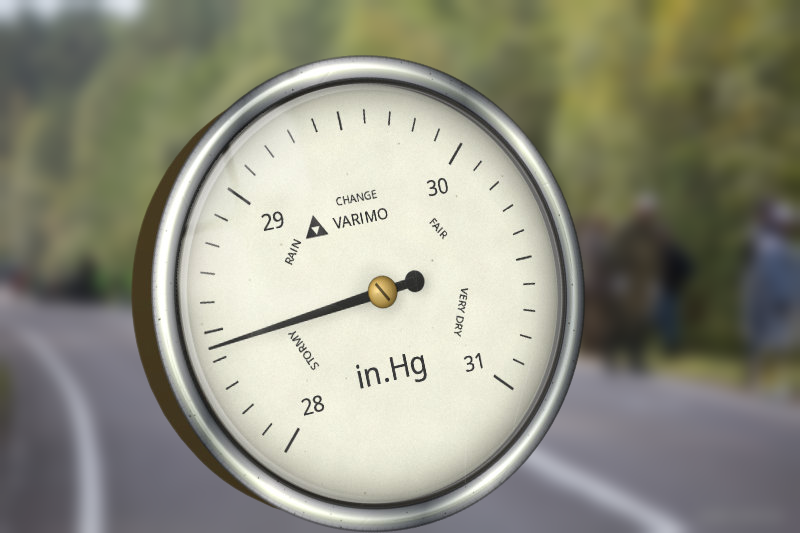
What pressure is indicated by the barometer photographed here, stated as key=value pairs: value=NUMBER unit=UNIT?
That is value=28.45 unit=inHg
